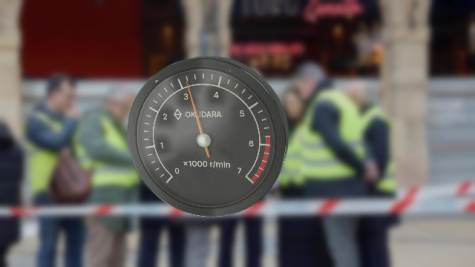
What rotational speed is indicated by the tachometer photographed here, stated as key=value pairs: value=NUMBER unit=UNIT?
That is value=3200 unit=rpm
